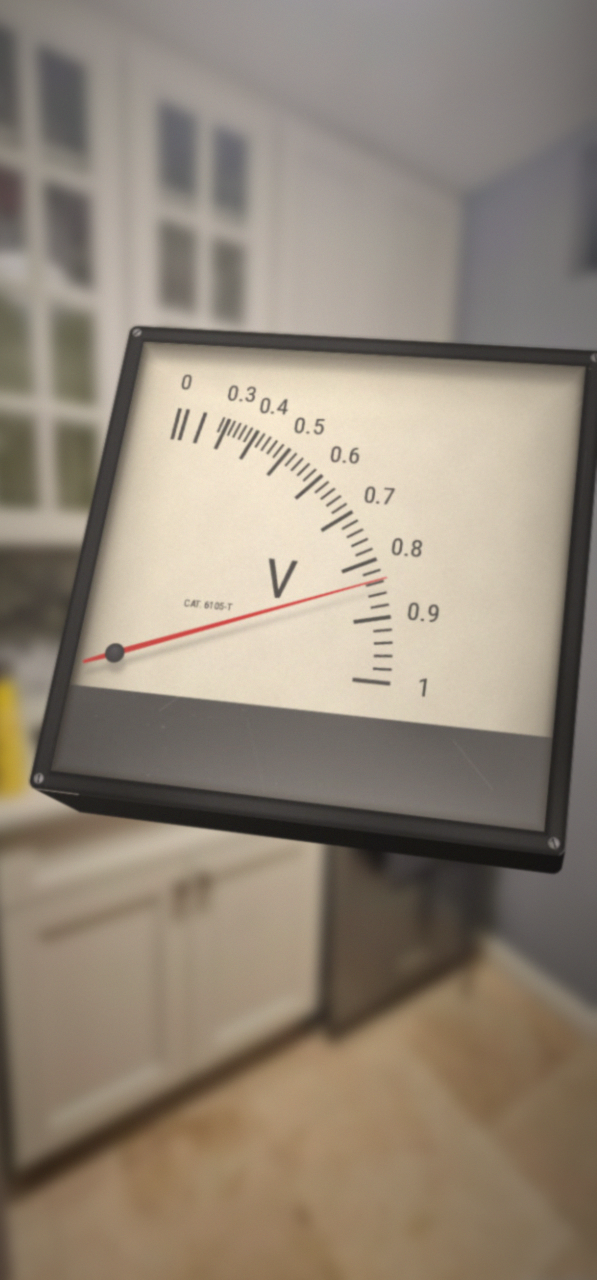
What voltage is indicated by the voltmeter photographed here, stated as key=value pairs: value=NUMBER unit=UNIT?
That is value=0.84 unit=V
